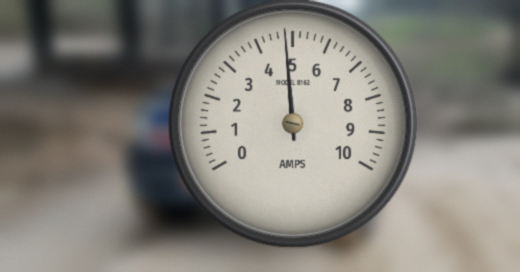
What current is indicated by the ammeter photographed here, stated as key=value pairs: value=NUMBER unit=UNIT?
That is value=4.8 unit=A
